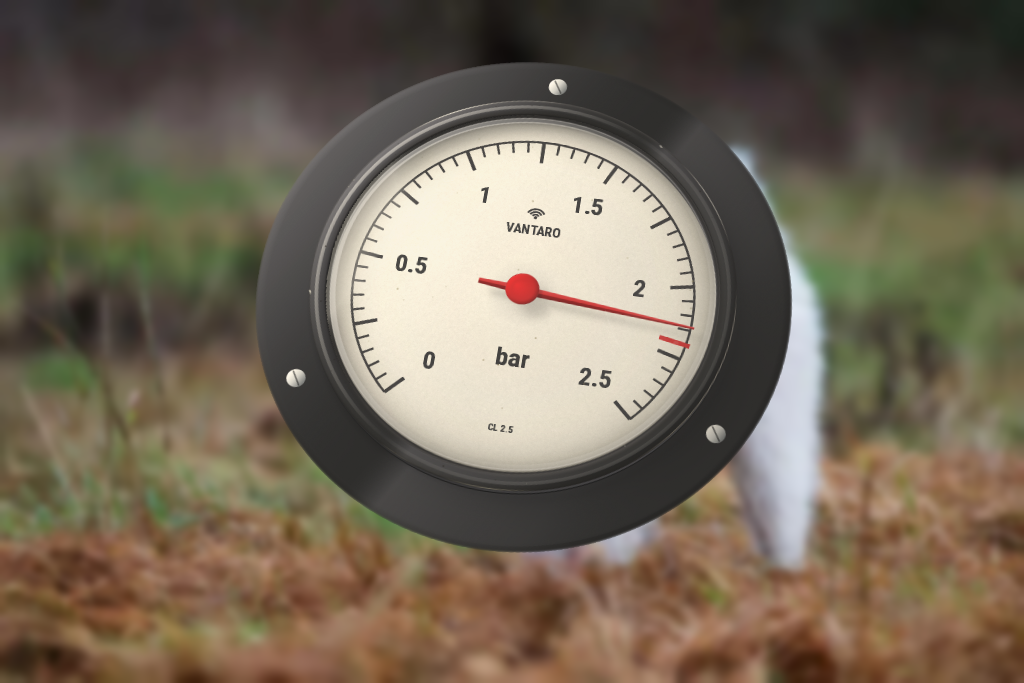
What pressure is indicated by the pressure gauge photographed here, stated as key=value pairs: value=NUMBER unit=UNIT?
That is value=2.15 unit=bar
